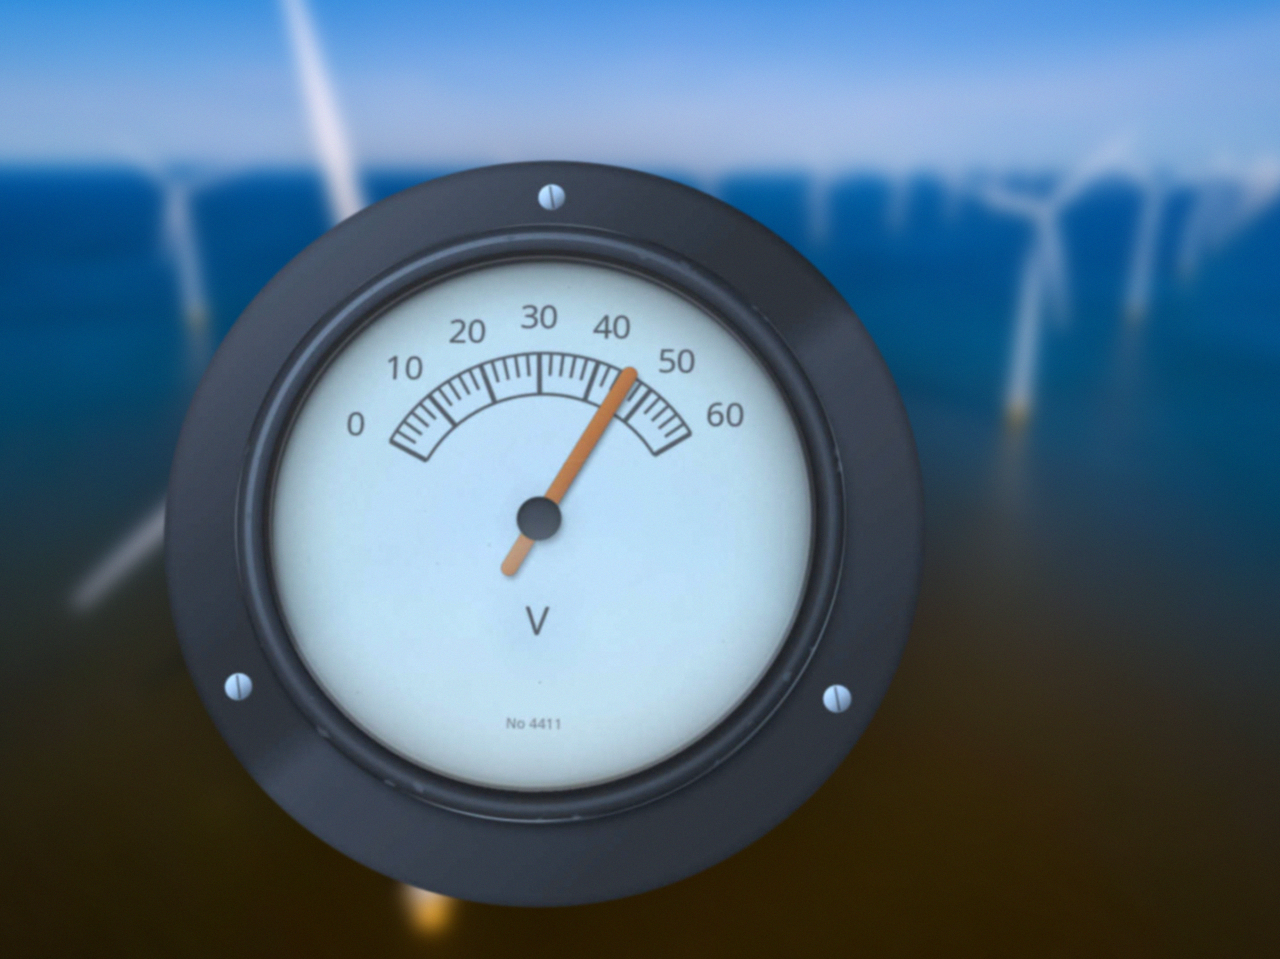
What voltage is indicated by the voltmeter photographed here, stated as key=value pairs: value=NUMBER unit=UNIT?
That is value=46 unit=V
